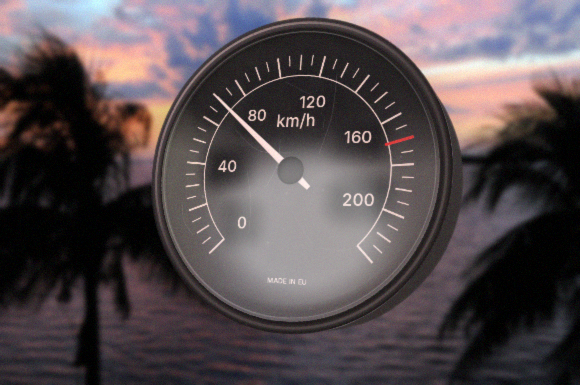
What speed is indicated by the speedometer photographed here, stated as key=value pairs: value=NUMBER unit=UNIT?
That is value=70 unit=km/h
